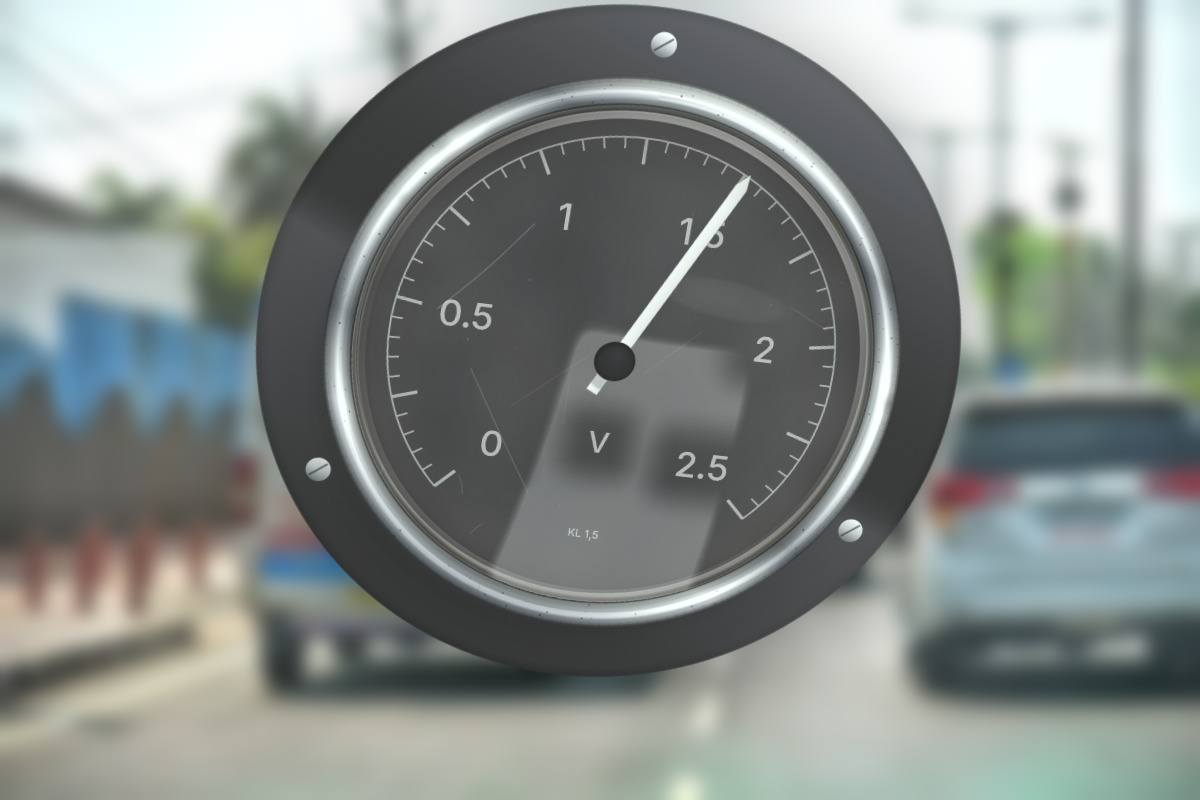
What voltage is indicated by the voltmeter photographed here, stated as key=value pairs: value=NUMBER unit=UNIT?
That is value=1.5 unit=V
